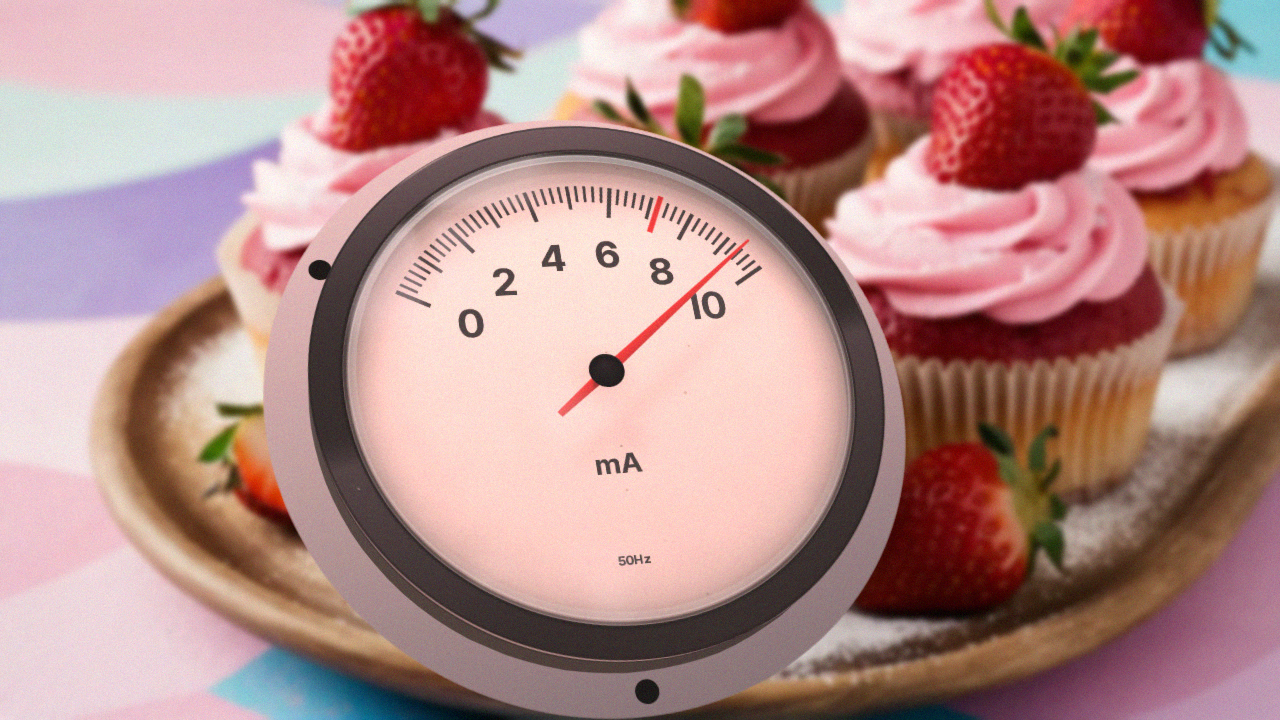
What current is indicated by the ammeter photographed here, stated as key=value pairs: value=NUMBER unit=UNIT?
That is value=9.4 unit=mA
